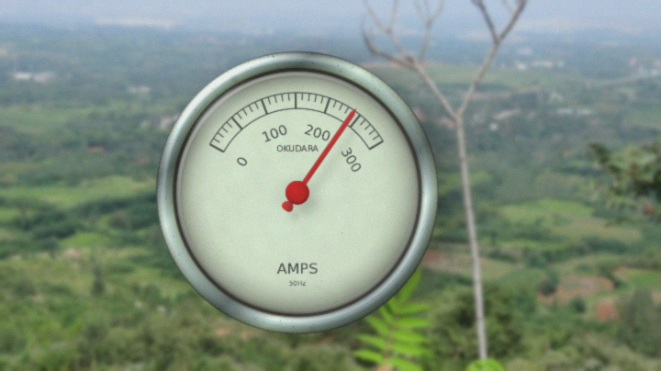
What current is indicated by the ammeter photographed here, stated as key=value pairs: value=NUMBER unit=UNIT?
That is value=240 unit=A
